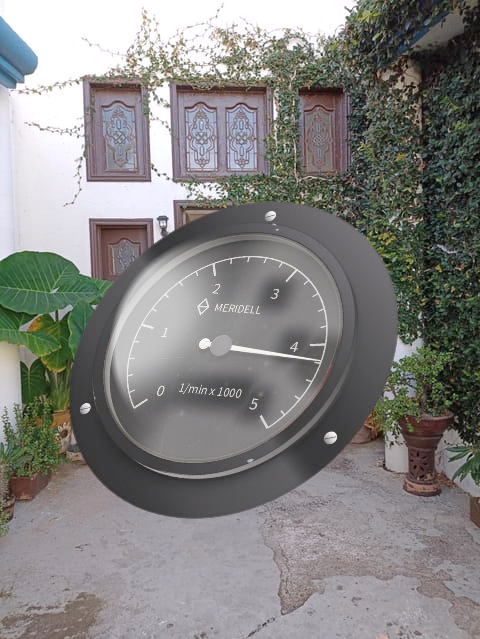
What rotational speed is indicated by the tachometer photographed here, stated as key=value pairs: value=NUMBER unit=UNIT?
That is value=4200 unit=rpm
